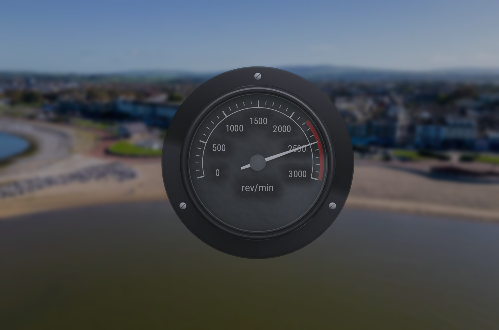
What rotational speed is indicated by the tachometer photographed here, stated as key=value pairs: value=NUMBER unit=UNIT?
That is value=2500 unit=rpm
